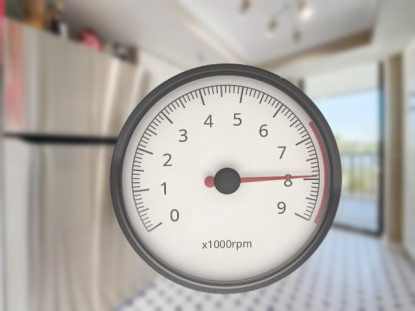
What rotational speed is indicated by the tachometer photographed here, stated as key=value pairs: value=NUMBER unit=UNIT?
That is value=7900 unit=rpm
